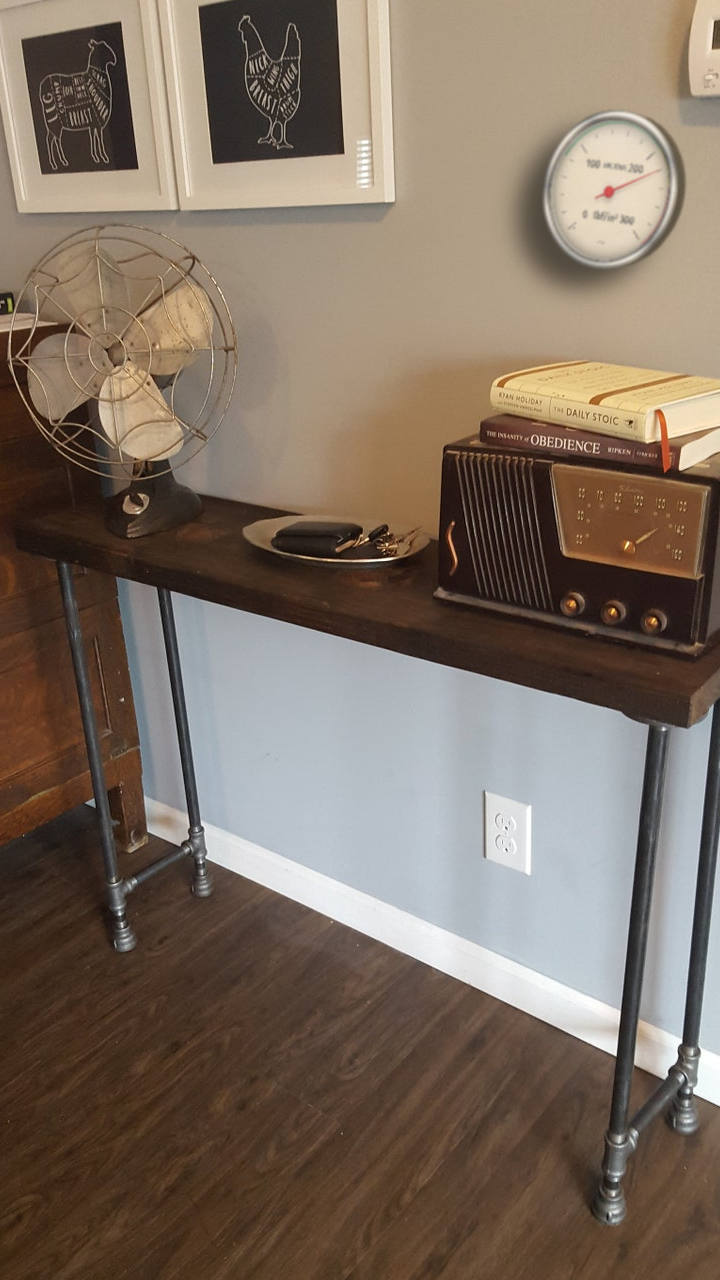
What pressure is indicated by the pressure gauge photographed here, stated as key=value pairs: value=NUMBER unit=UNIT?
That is value=220 unit=psi
